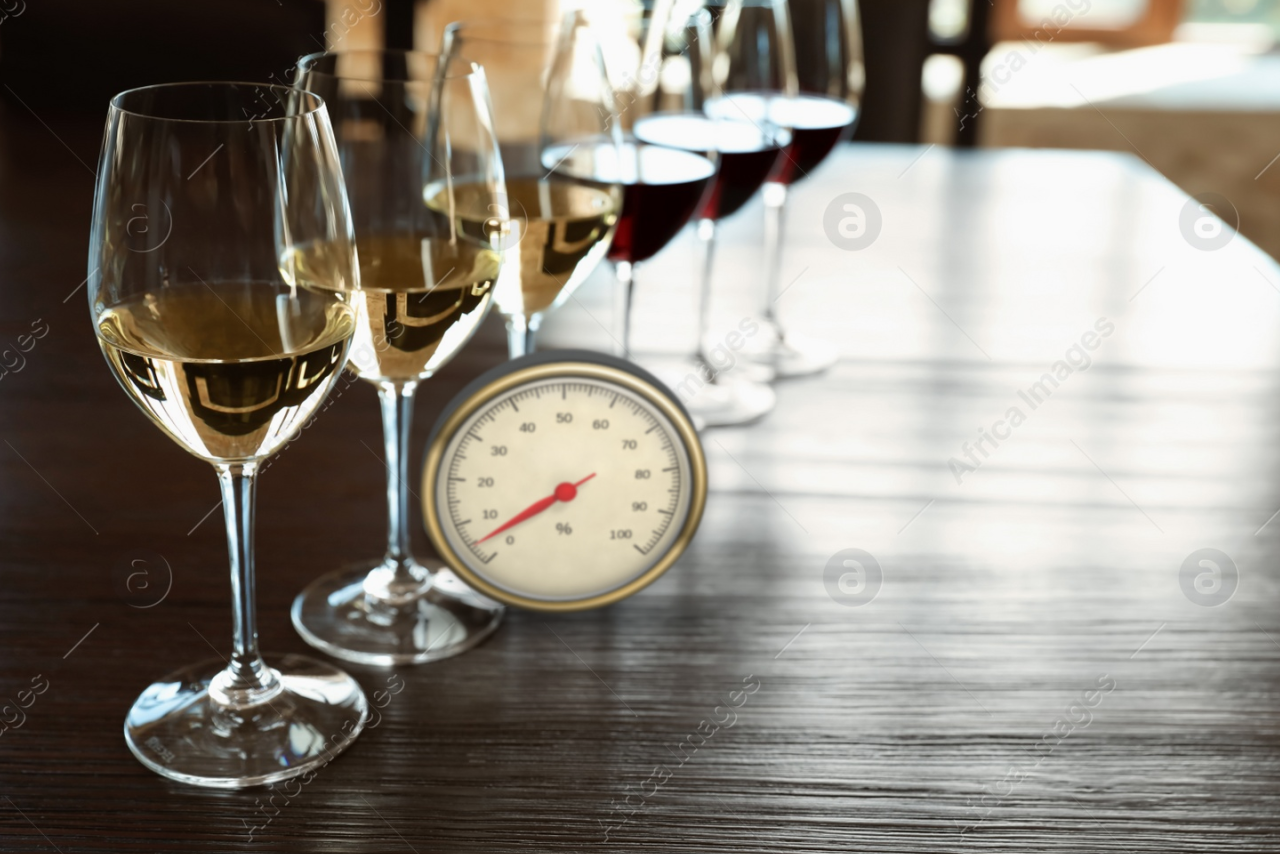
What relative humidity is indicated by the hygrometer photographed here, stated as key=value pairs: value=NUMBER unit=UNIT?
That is value=5 unit=%
